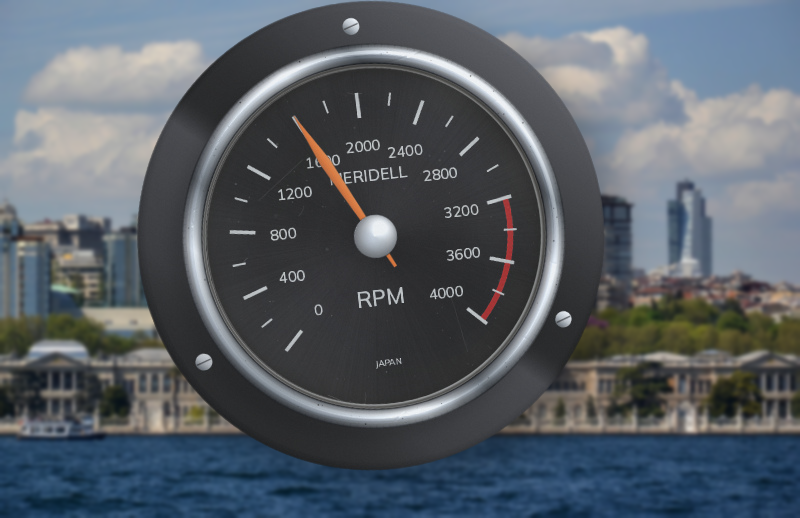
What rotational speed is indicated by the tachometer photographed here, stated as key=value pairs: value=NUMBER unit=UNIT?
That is value=1600 unit=rpm
